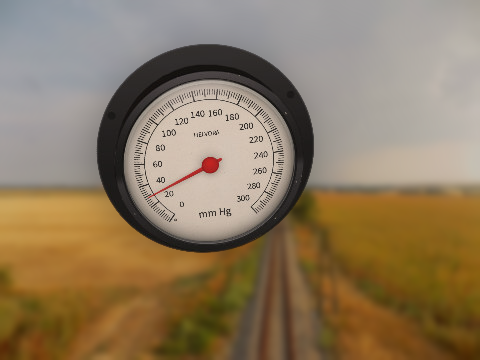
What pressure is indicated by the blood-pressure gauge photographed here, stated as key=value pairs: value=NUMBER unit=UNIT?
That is value=30 unit=mmHg
